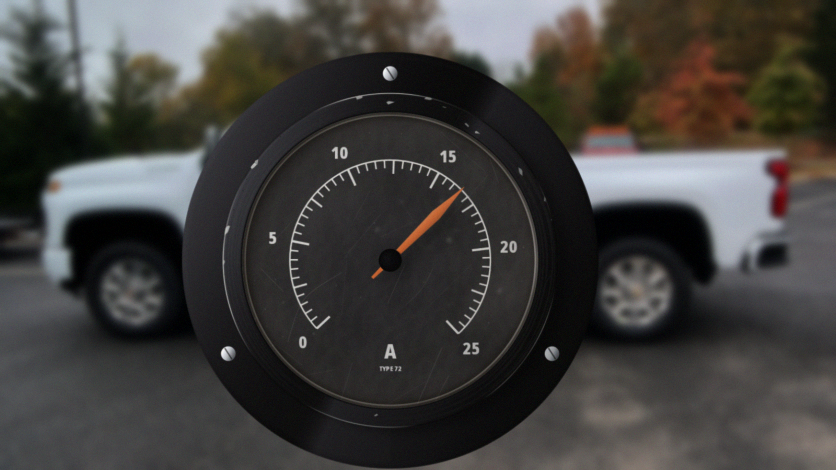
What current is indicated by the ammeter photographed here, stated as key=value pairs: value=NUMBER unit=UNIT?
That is value=16.5 unit=A
